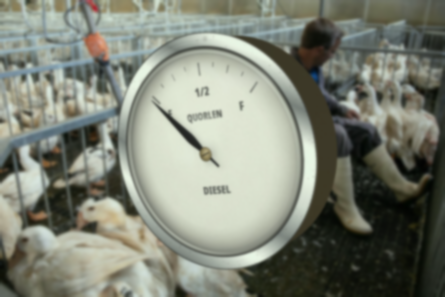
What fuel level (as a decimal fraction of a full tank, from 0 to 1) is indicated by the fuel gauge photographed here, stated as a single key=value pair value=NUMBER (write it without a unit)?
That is value=0
